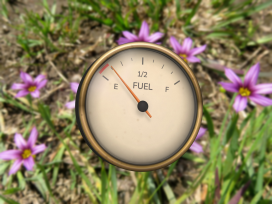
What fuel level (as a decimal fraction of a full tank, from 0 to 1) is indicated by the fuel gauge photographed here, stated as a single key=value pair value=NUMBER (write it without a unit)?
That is value=0.125
